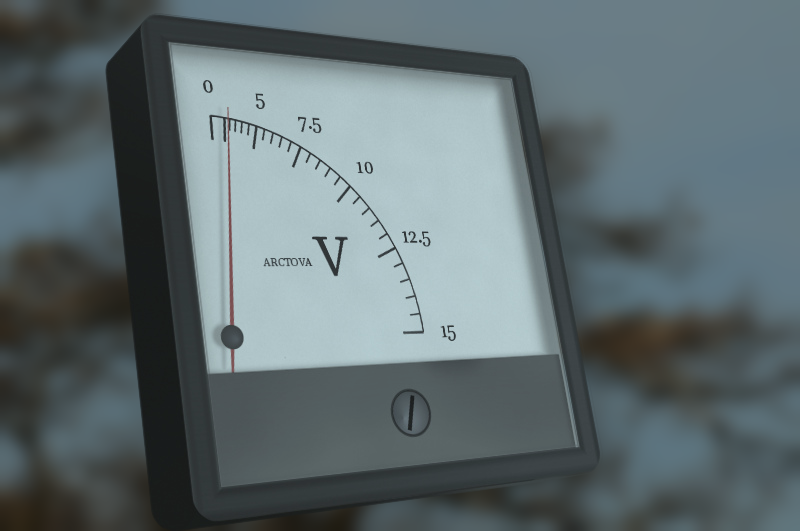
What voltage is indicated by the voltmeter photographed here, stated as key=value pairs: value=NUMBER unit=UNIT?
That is value=2.5 unit=V
